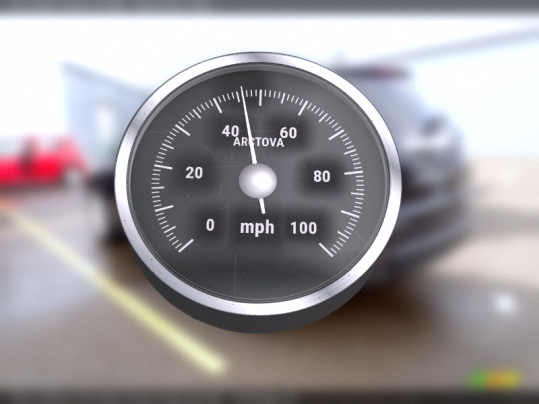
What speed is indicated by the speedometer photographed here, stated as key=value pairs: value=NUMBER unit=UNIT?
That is value=46 unit=mph
